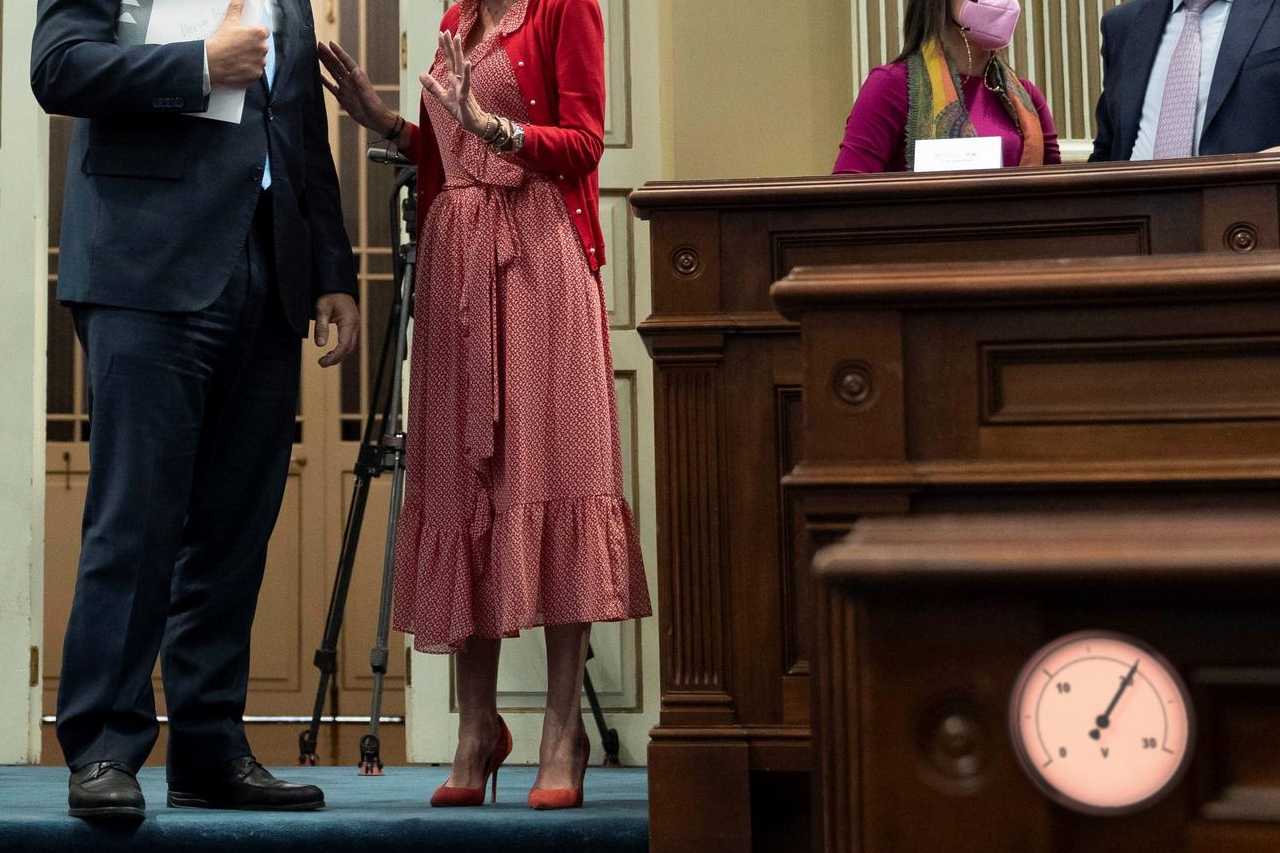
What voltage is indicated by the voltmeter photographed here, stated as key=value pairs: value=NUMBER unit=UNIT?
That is value=20 unit=V
